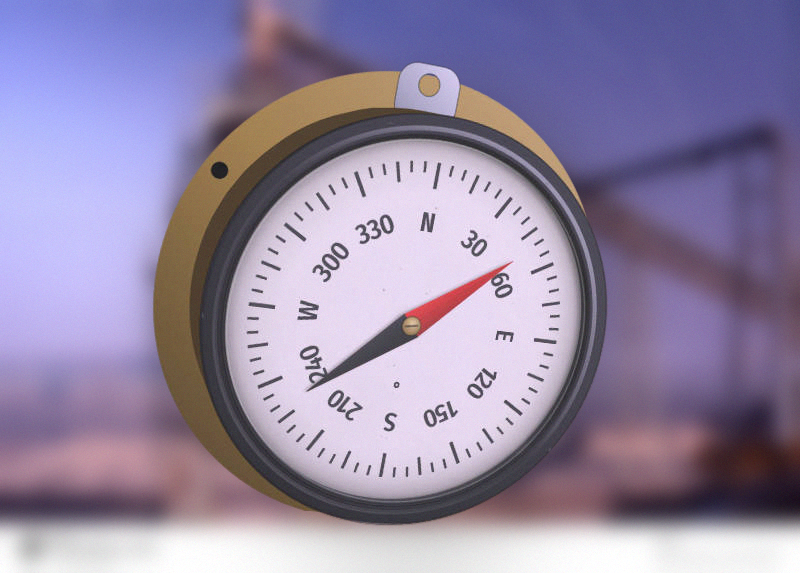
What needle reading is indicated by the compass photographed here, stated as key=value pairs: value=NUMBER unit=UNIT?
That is value=50 unit=°
